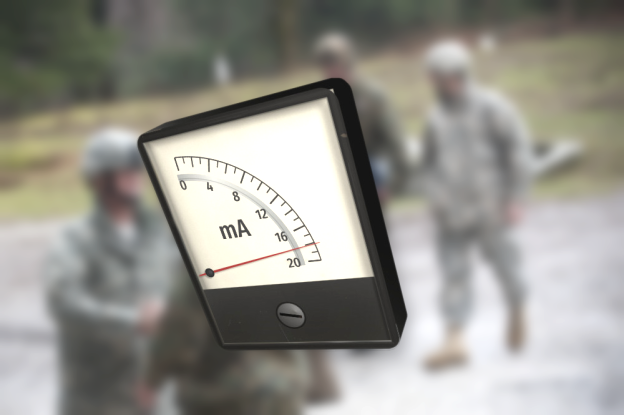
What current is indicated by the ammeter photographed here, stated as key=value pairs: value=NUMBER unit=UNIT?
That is value=18 unit=mA
